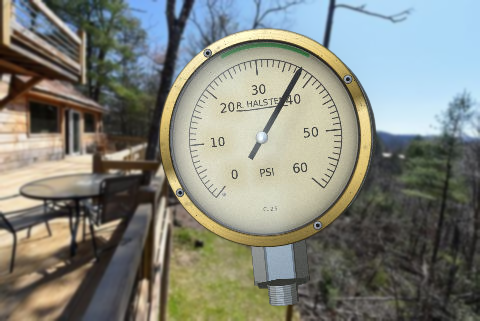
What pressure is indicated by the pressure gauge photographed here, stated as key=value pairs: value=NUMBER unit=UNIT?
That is value=38 unit=psi
